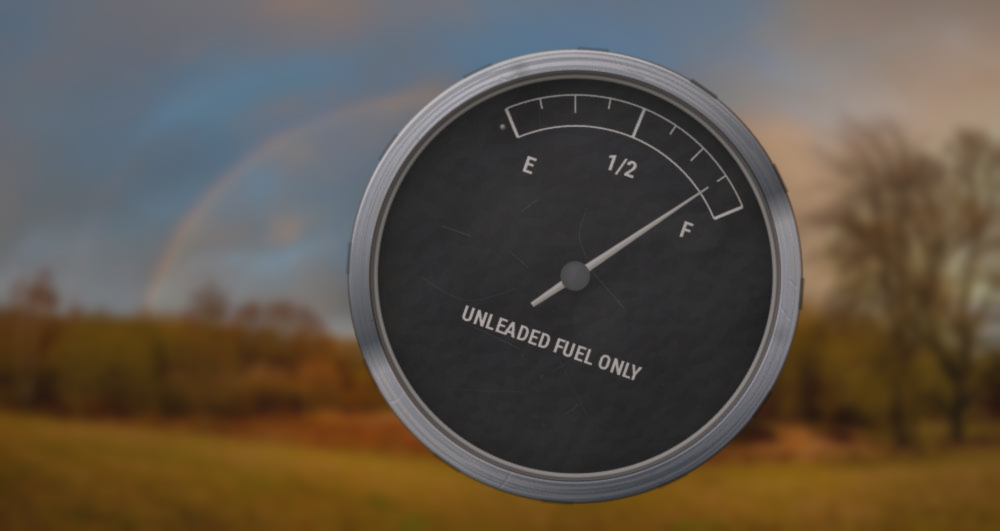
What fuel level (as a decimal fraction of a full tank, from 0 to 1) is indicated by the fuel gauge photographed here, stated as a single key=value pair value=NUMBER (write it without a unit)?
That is value=0.875
